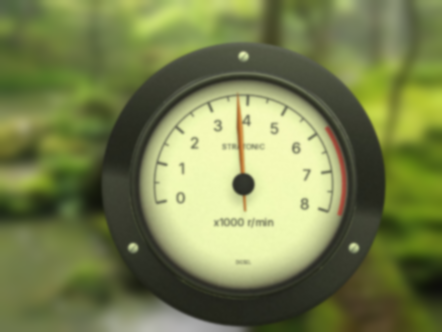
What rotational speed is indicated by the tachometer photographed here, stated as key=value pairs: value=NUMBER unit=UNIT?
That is value=3750 unit=rpm
